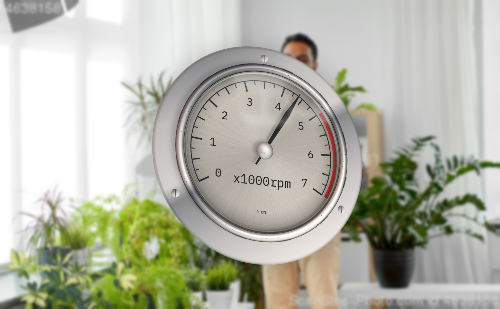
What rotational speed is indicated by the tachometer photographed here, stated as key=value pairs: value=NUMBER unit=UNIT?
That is value=4375 unit=rpm
